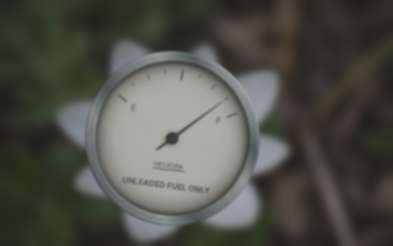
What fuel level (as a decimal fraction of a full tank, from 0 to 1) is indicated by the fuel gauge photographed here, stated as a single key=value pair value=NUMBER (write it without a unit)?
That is value=0.875
